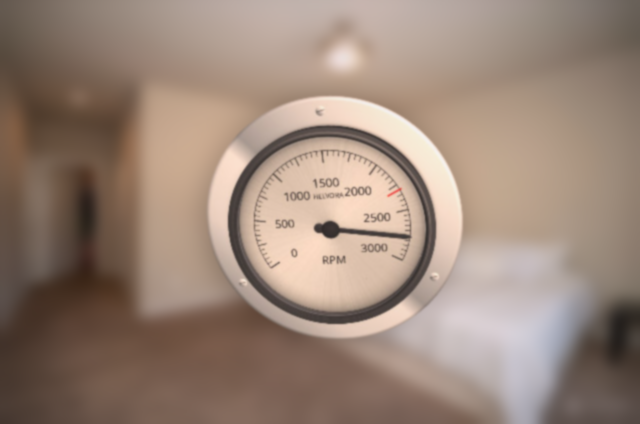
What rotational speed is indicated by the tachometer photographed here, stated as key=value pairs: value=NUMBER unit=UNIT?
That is value=2750 unit=rpm
